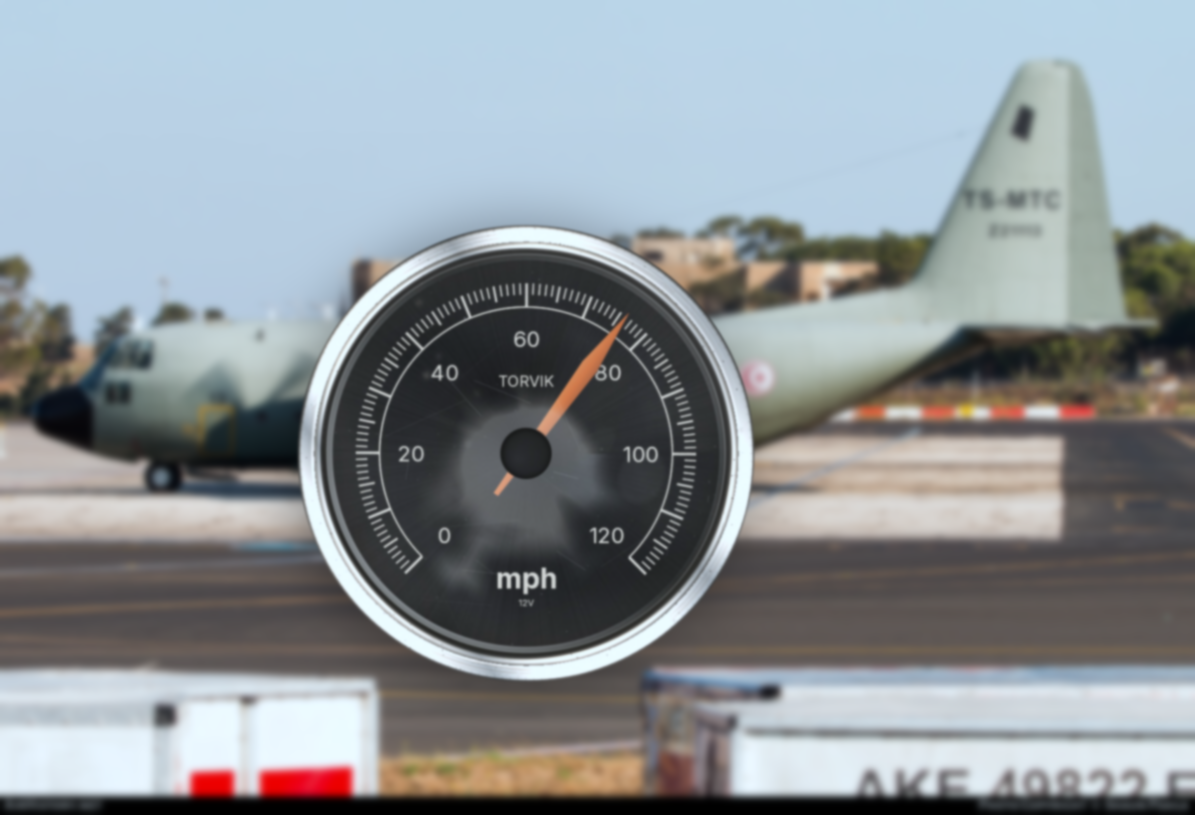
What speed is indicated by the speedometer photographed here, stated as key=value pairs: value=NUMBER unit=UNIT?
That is value=76 unit=mph
